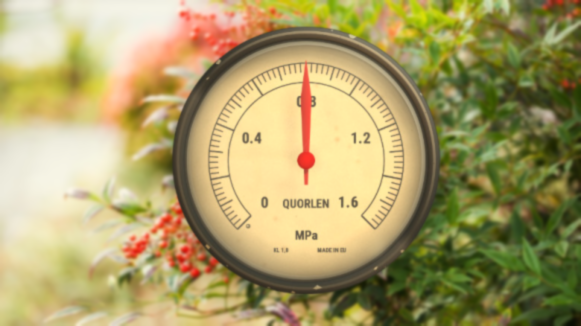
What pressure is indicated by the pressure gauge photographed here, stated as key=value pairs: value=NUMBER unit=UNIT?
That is value=0.8 unit=MPa
